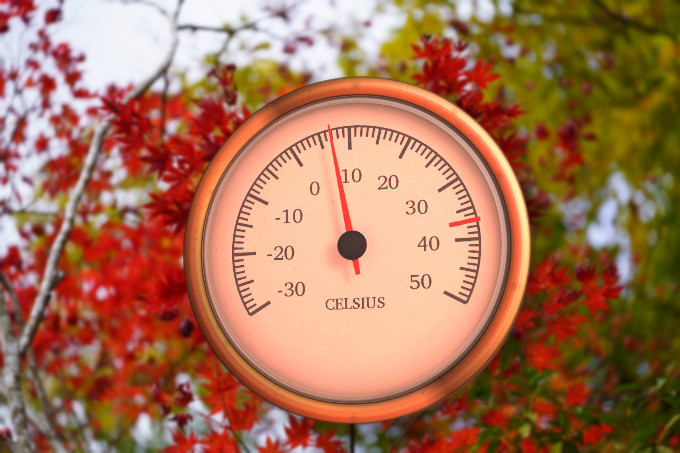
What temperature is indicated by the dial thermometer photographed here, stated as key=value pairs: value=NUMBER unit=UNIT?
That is value=7 unit=°C
